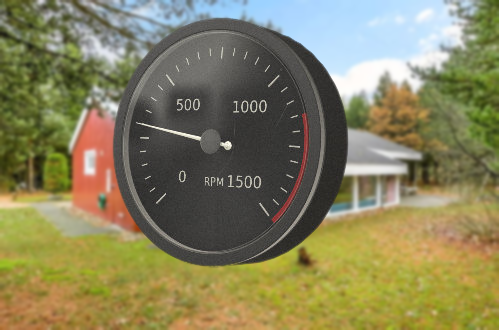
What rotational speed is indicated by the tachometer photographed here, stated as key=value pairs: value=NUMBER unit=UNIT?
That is value=300 unit=rpm
